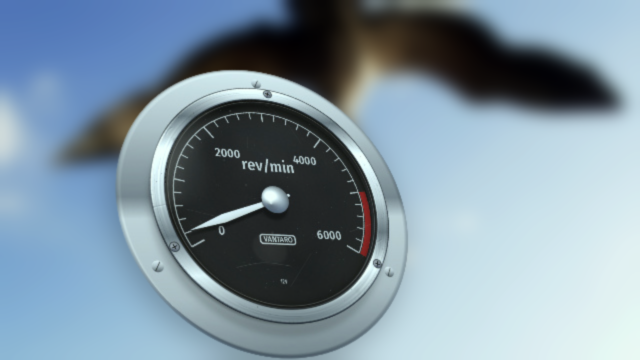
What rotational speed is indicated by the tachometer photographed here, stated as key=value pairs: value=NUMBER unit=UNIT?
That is value=200 unit=rpm
